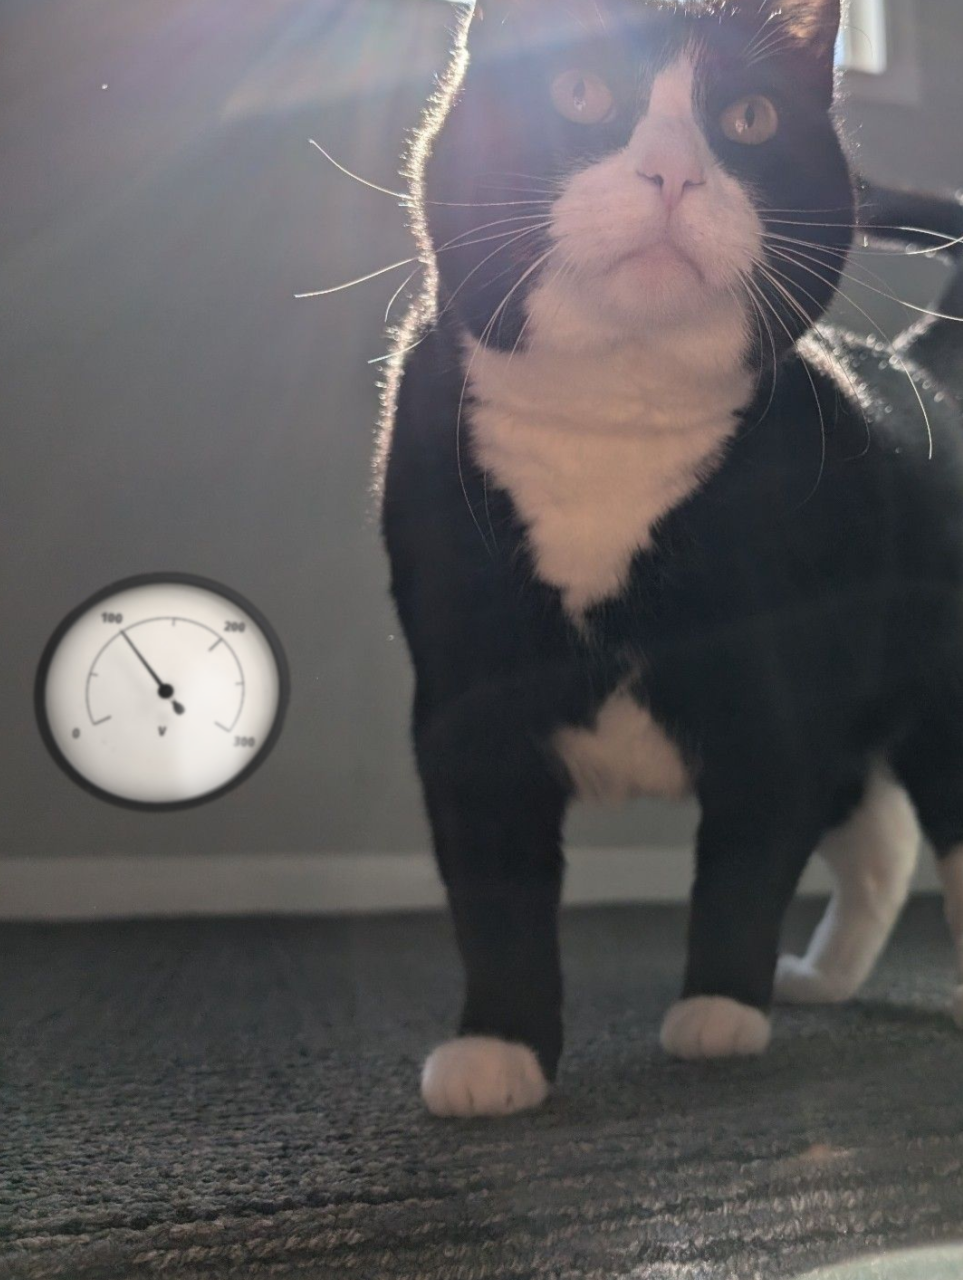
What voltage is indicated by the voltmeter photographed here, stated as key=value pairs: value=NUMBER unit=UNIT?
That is value=100 unit=V
